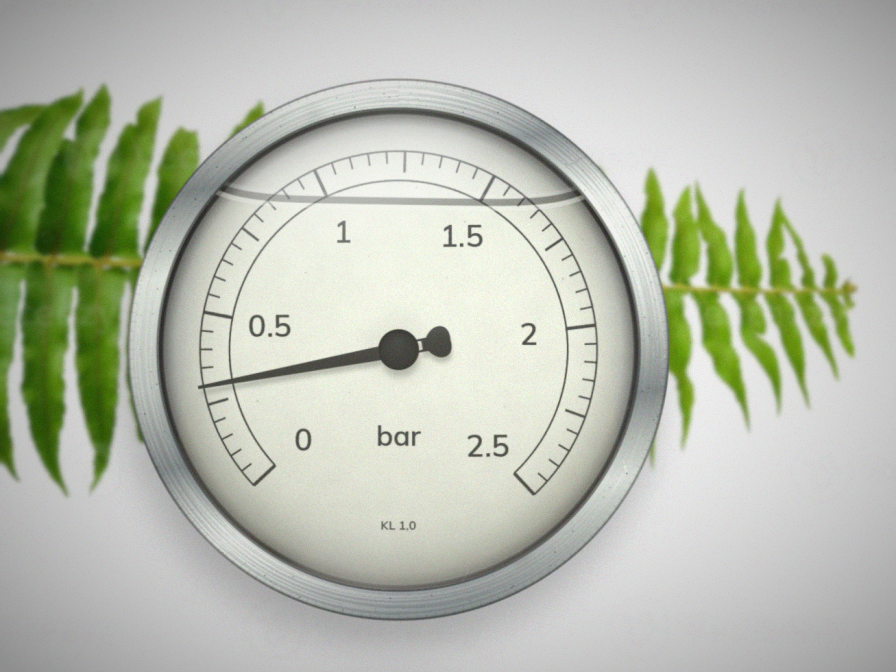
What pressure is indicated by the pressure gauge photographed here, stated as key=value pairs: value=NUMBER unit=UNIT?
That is value=0.3 unit=bar
